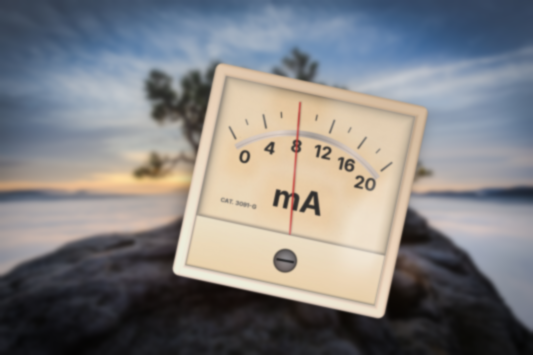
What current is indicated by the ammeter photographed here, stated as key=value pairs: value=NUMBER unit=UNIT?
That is value=8 unit=mA
